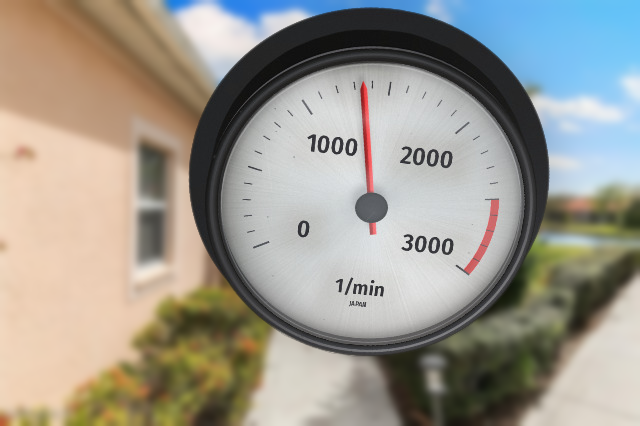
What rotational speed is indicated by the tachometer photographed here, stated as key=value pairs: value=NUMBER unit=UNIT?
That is value=1350 unit=rpm
